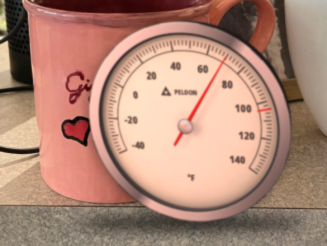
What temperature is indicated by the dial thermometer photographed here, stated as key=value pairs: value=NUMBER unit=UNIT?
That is value=70 unit=°F
